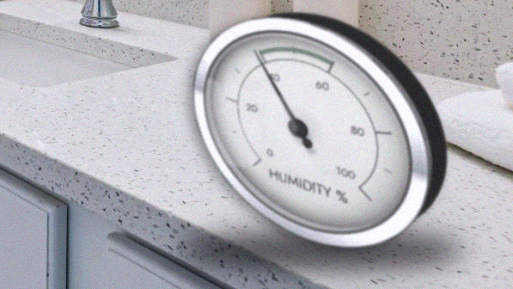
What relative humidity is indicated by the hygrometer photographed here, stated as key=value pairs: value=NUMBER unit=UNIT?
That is value=40 unit=%
